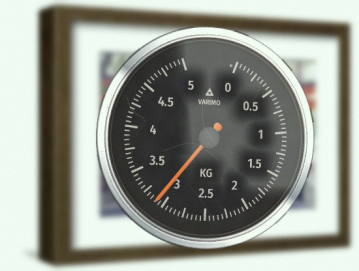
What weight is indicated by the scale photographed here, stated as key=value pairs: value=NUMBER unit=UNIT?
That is value=3.1 unit=kg
